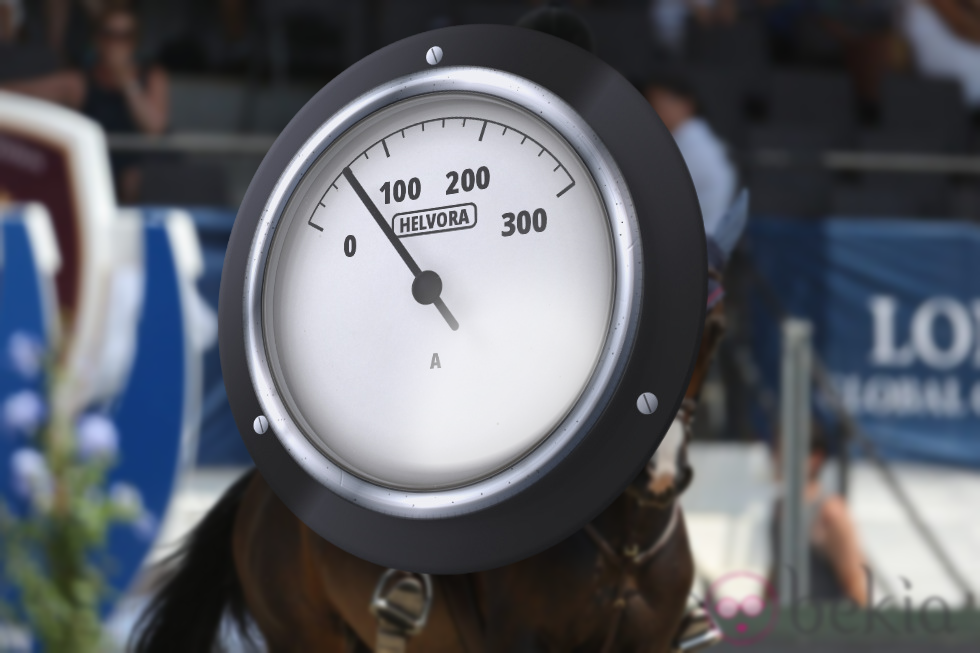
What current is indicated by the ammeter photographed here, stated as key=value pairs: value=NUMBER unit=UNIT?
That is value=60 unit=A
